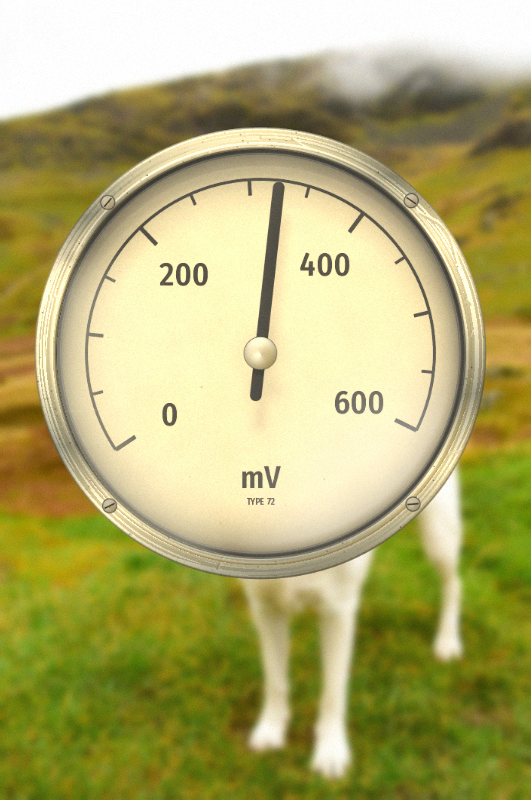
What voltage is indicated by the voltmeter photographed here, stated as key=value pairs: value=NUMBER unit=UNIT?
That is value=325 unit=mV
